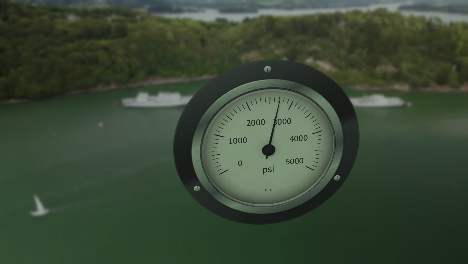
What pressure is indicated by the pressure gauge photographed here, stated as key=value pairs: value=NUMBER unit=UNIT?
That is value=2700 unit=psi
